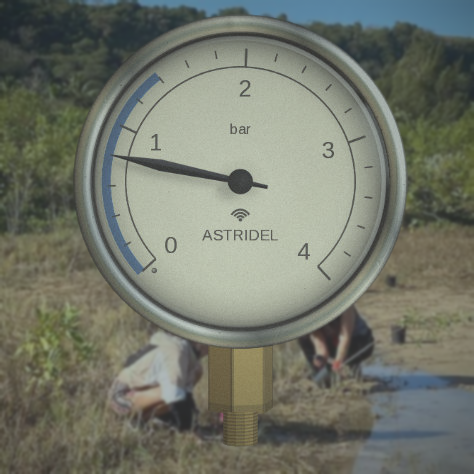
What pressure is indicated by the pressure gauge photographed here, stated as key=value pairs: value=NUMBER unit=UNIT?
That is value=0.8 unit=bar
